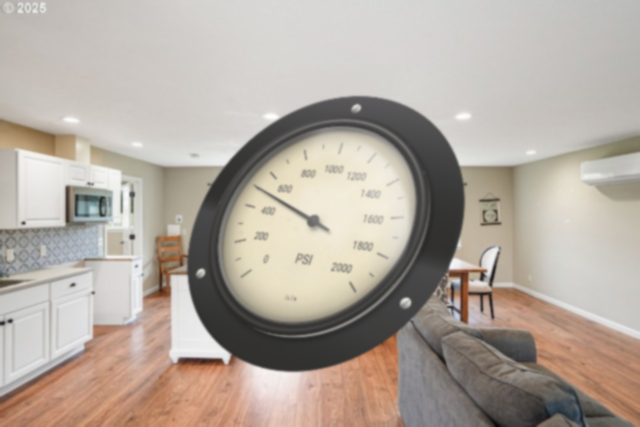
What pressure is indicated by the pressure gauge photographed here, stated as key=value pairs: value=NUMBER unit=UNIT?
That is value=500 unit=psi
